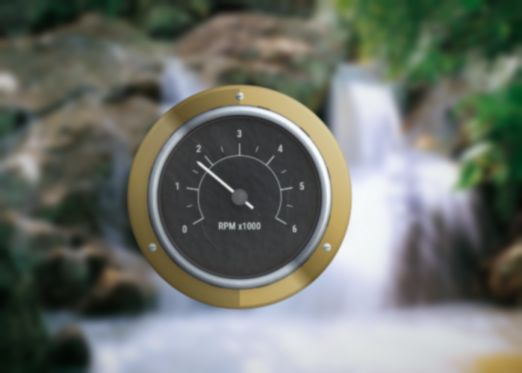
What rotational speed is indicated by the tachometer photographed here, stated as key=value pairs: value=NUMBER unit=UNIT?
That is value=1750 unit=rpm
